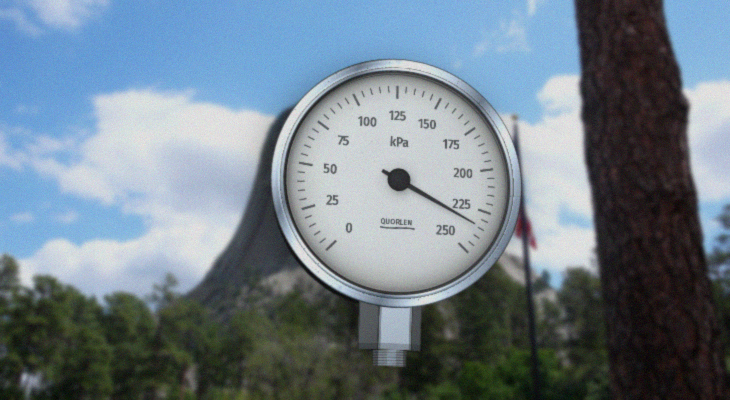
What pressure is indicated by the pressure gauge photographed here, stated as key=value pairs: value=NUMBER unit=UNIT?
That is value=235 unit=kPa
